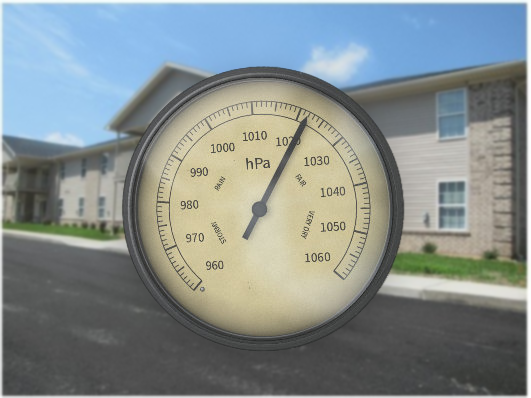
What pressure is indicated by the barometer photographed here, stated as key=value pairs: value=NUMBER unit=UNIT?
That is value=1022 unit=hPa
